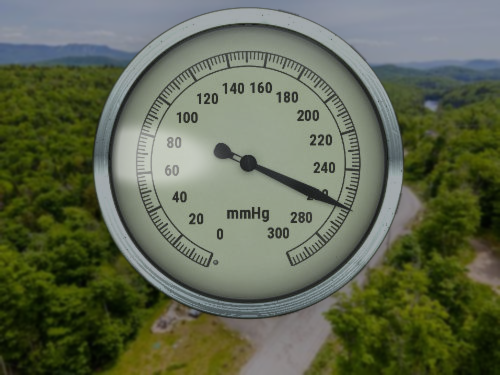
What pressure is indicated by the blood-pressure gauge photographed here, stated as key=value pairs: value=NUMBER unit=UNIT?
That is value=260 unit=mmHg
